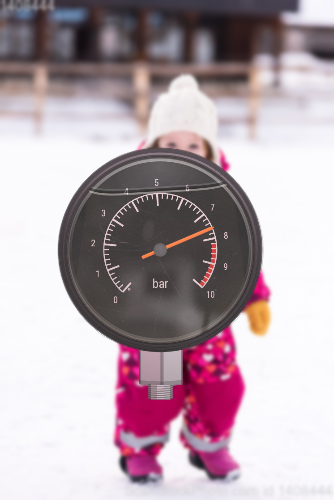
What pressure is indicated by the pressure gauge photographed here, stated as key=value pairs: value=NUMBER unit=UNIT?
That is value=7.6 unit=bar
